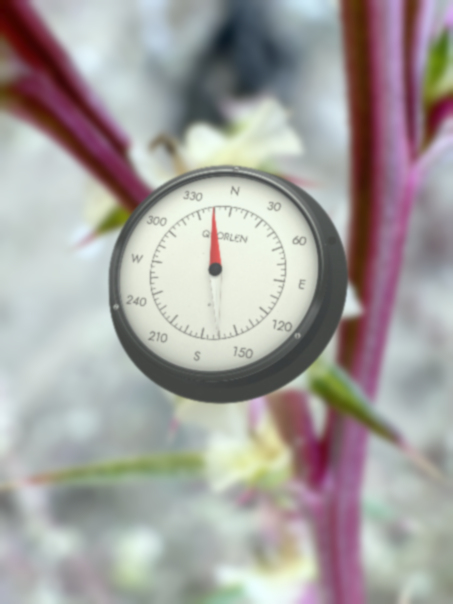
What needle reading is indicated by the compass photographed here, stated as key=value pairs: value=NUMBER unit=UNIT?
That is value=345 unit=°
